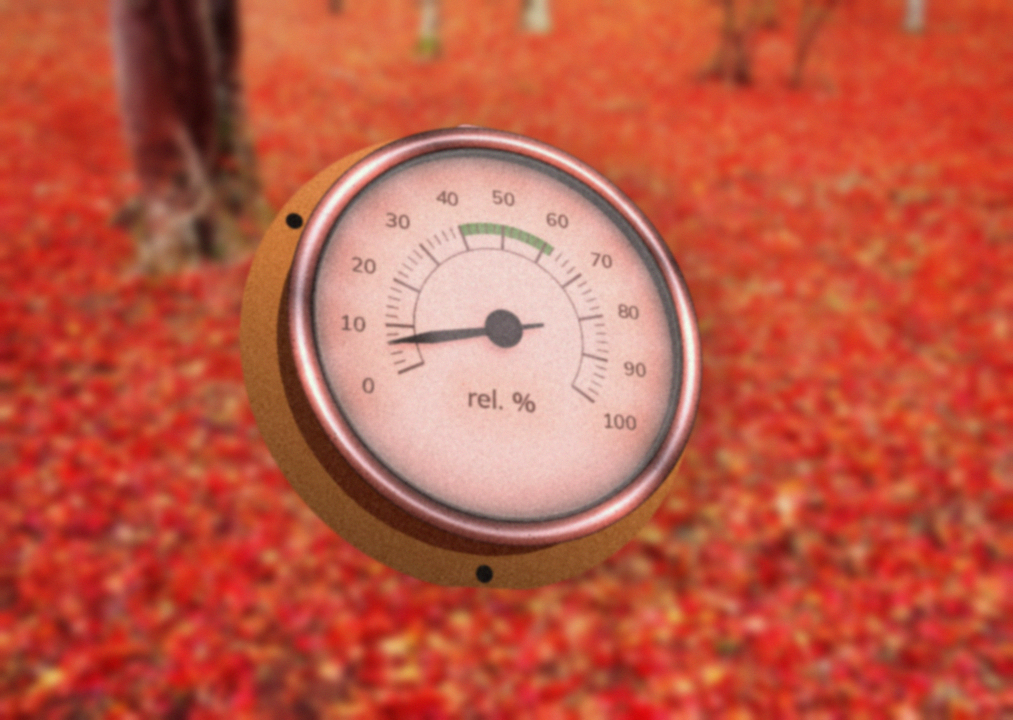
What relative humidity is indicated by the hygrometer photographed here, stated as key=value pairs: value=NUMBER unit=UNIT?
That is value=6 unit=%
